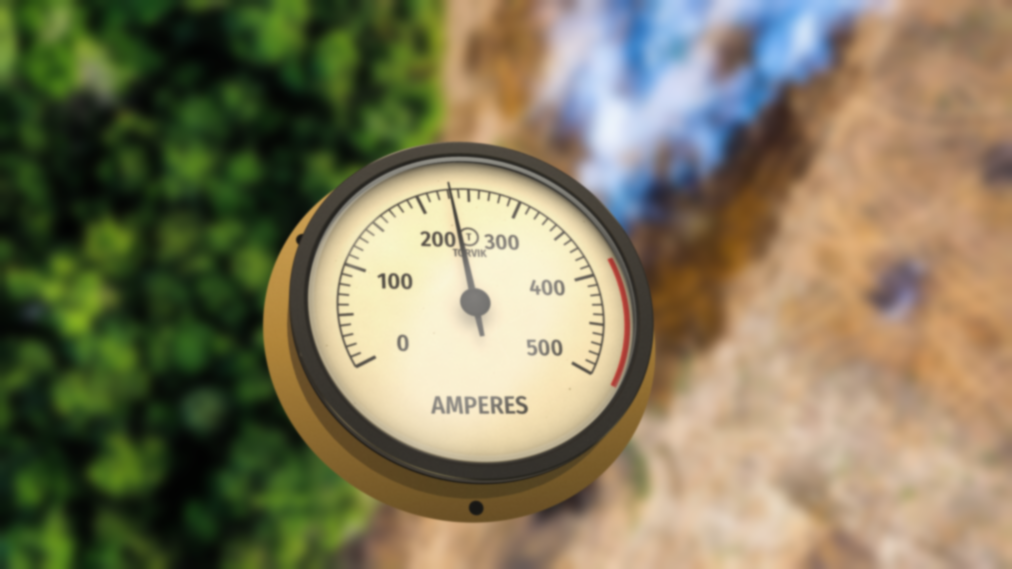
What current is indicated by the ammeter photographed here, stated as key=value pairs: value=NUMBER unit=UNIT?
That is value=230 unit=A
